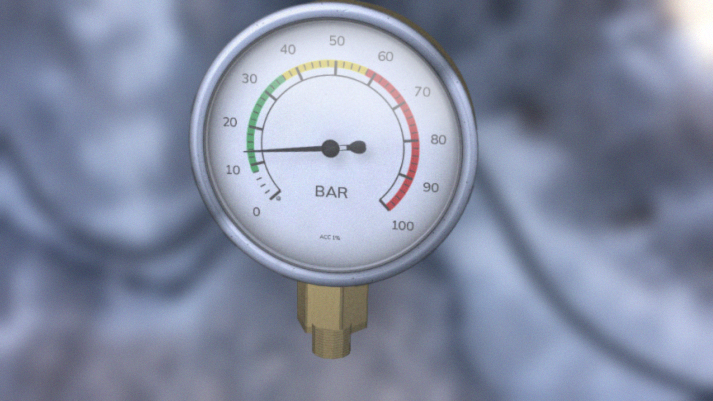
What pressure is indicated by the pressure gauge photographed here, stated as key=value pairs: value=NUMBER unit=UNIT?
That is value=14 unit=bar
